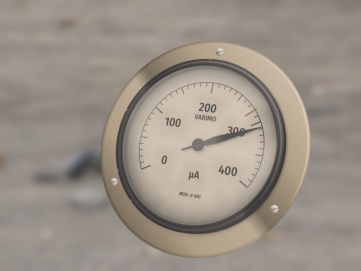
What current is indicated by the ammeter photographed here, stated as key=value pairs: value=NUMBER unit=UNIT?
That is value=310 unit=µA
